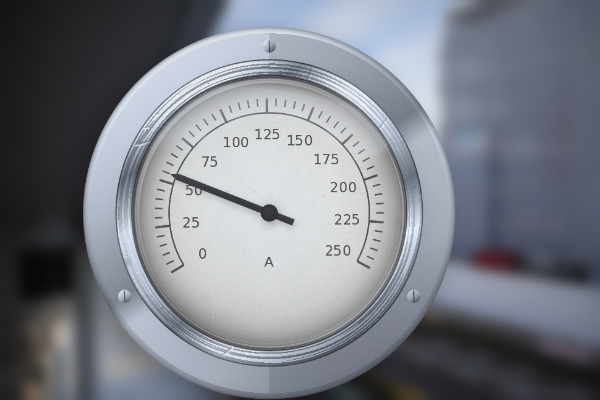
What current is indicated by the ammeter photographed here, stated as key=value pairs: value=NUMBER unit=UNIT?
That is value=55 unit=A
